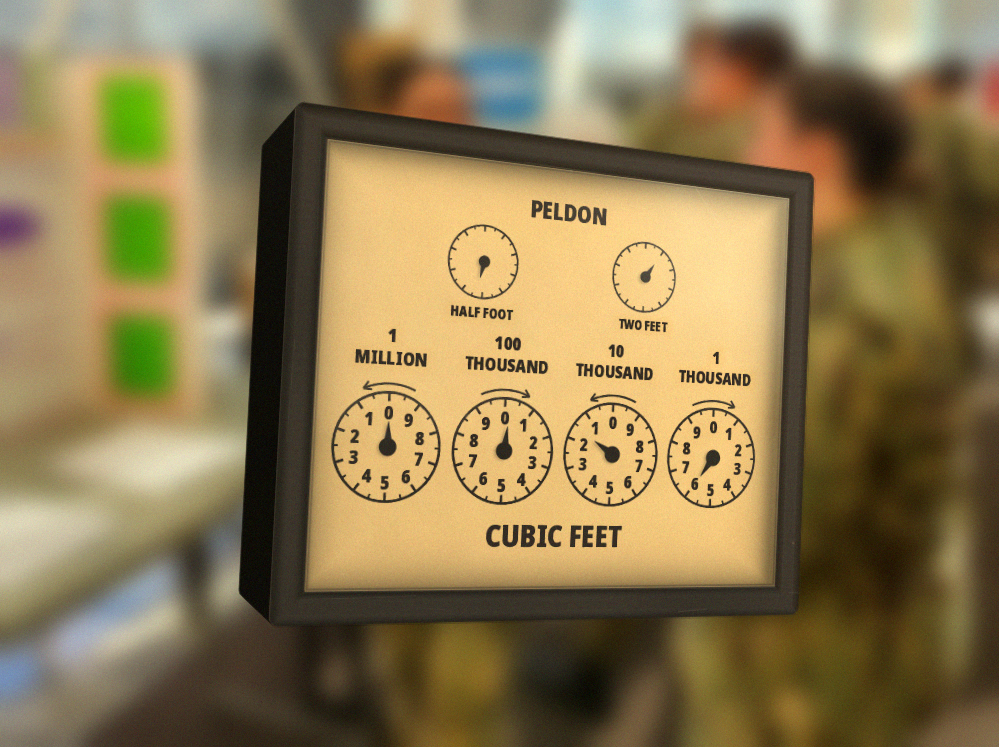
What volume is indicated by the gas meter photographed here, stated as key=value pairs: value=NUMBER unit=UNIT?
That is value=1600 unit=ft³
